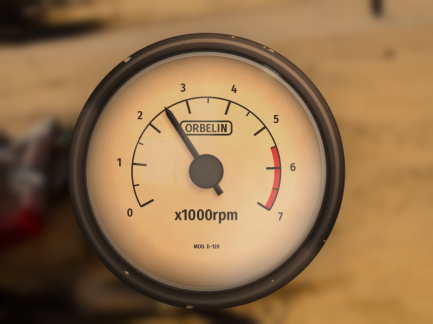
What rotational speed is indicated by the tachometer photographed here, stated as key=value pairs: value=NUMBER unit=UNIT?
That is value=2500 unit=rpm
